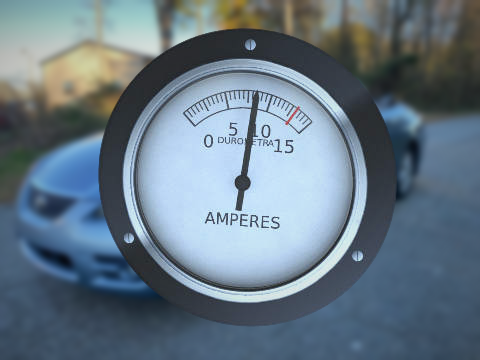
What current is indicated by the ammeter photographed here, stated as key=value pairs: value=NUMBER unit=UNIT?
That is value=8.5 unit=A
